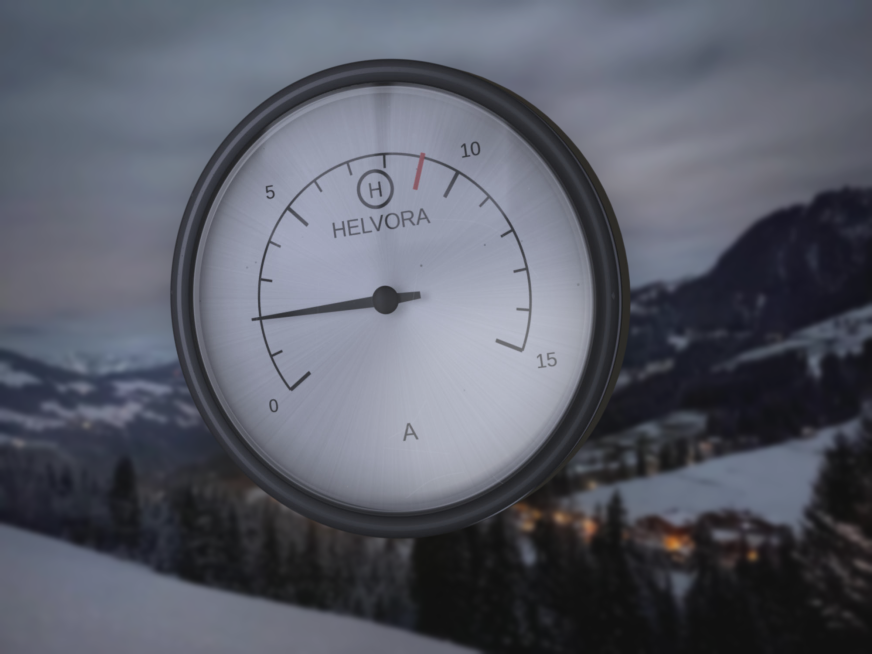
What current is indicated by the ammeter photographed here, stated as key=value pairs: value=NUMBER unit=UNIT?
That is value=2 unit=A
